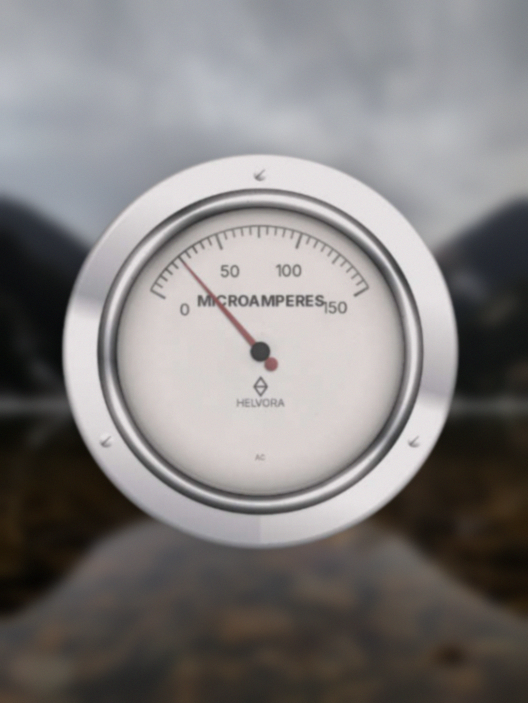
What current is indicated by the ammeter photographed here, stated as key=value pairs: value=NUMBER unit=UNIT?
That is value=25 unit=µA
